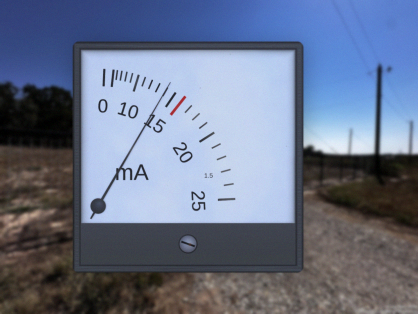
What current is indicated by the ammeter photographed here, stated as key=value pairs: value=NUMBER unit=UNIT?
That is value=14 unit=mA
